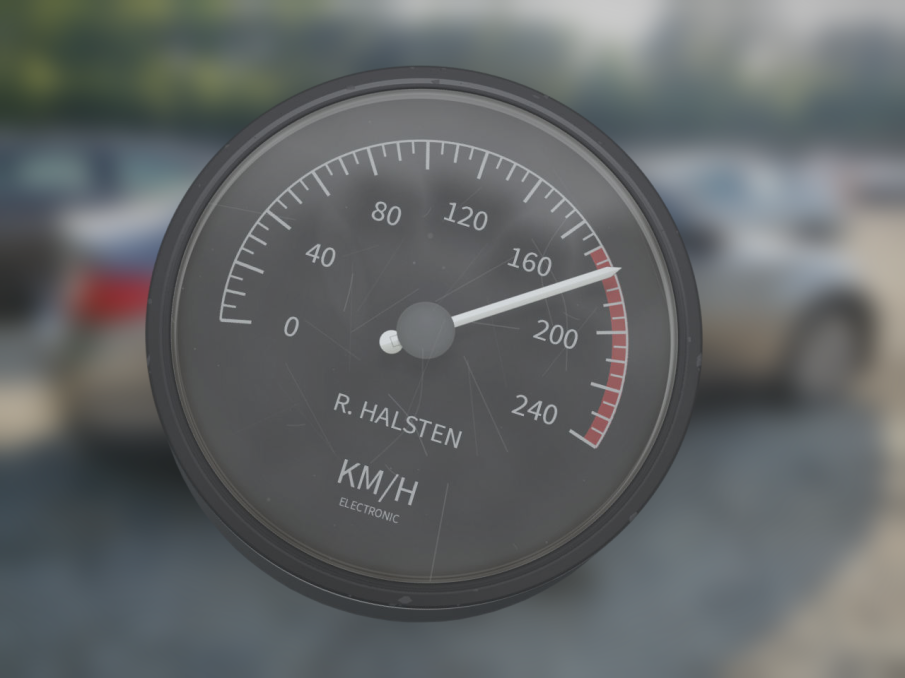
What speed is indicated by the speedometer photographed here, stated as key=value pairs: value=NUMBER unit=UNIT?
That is value=180 unit=km/h
